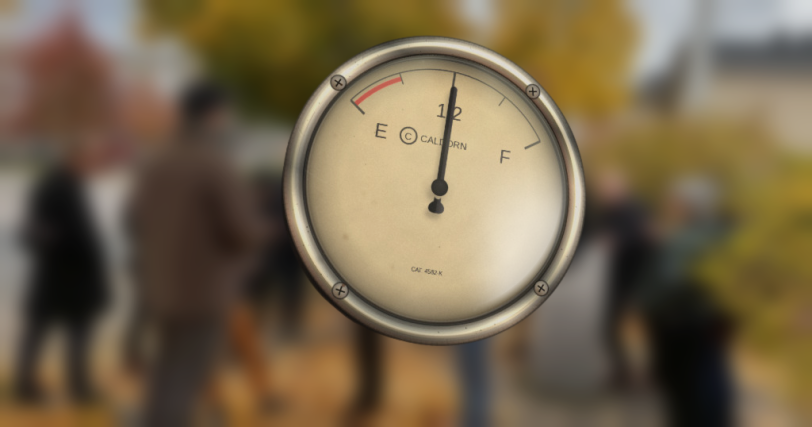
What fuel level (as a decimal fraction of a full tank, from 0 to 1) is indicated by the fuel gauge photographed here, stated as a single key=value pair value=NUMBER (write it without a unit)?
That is value=0.5
